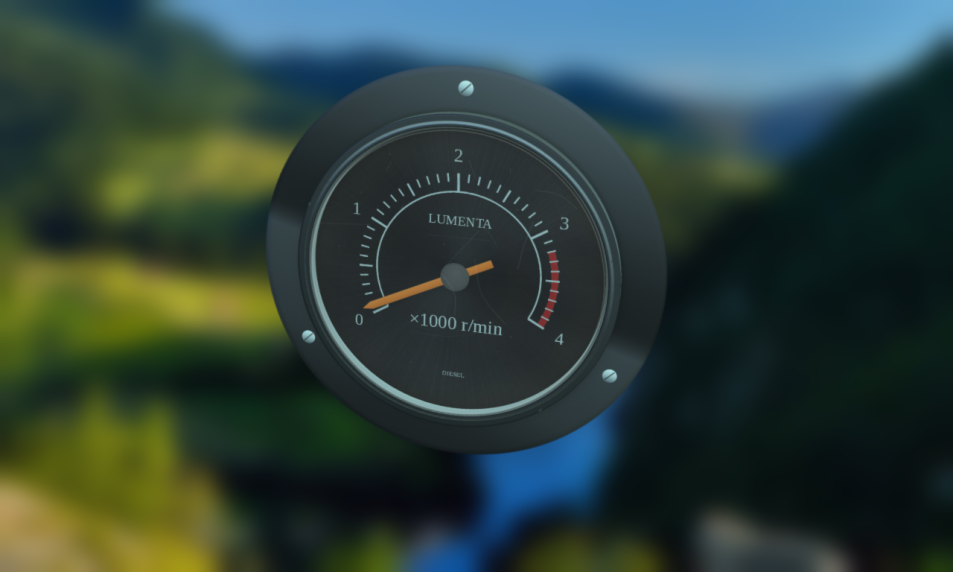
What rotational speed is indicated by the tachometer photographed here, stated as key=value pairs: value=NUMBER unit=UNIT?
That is value=100 unit=rpm
